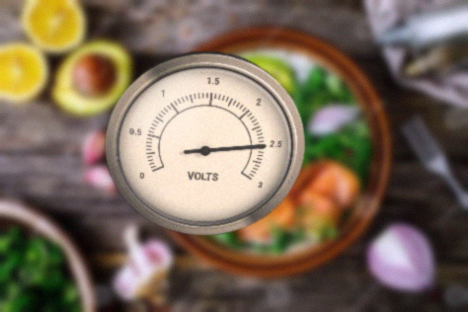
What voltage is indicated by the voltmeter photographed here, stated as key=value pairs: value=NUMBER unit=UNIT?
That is value=2.5 unit=V
